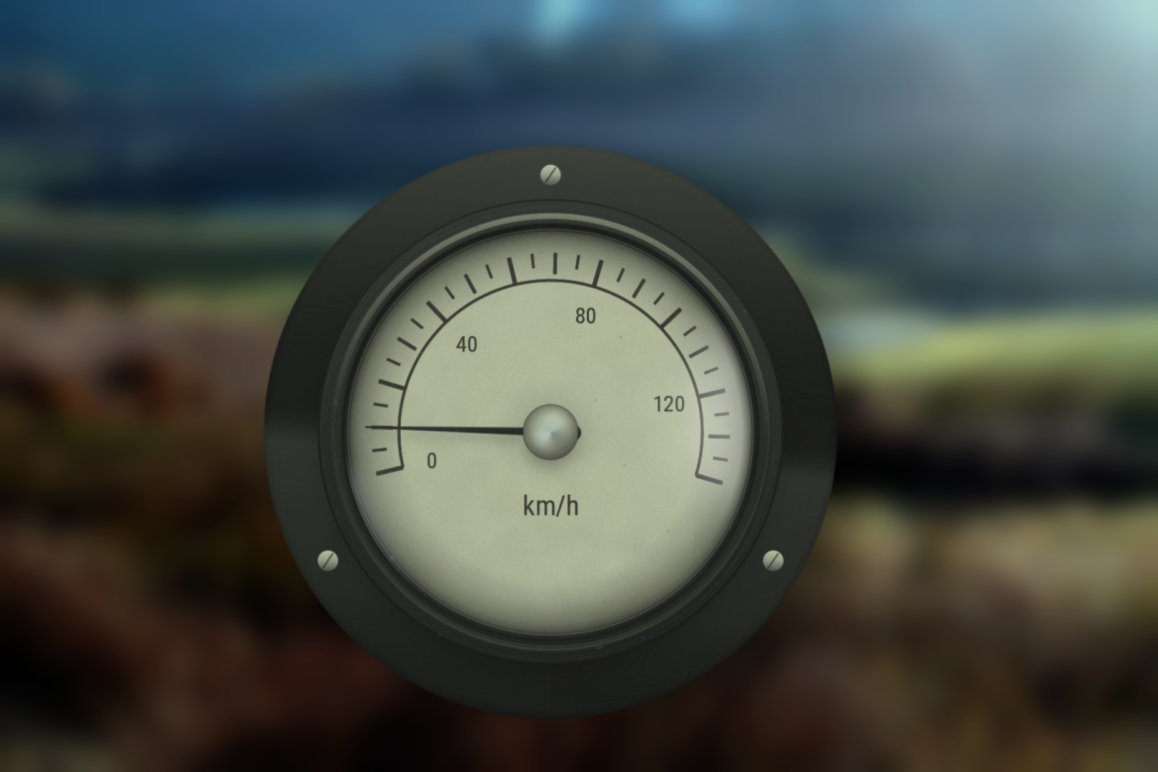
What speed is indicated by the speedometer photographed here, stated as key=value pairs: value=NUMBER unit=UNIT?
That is value=10 unit=km/h
